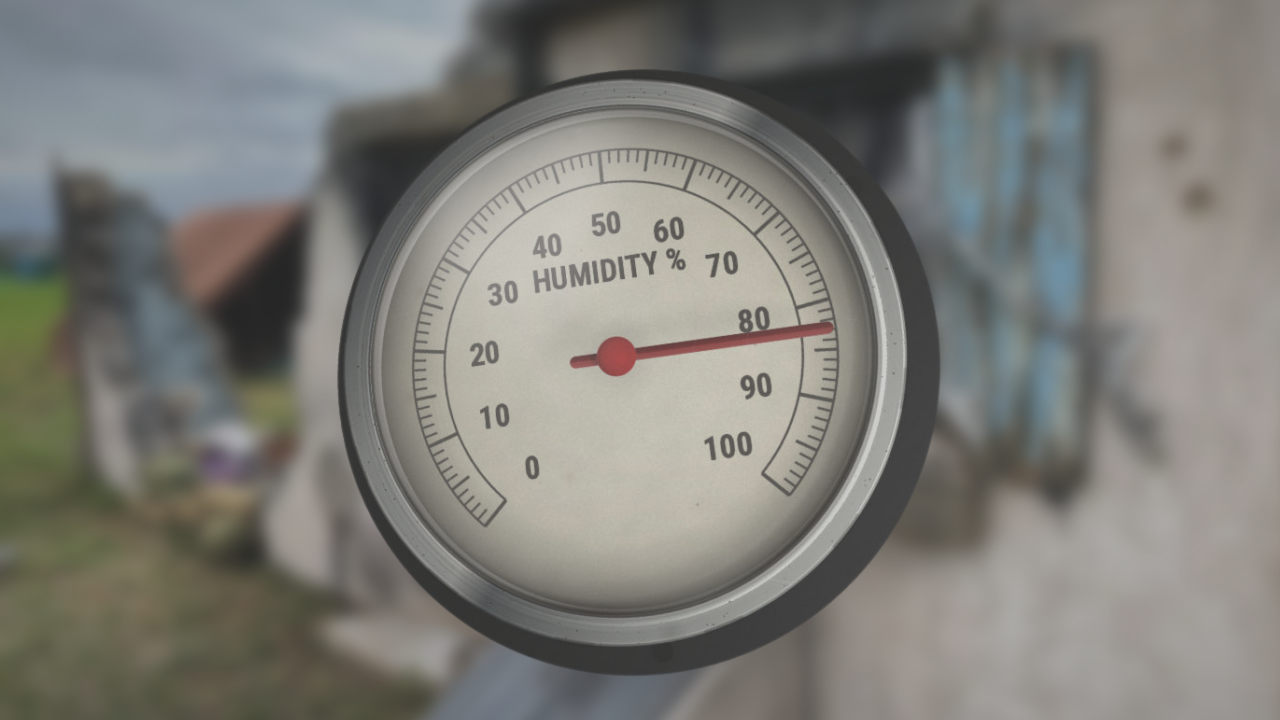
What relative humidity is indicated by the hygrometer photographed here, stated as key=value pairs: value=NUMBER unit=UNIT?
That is value=83 unit=%
